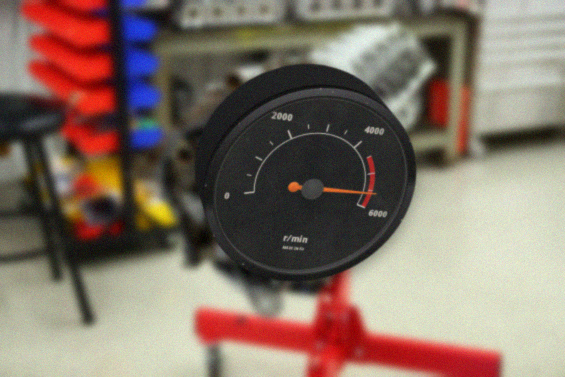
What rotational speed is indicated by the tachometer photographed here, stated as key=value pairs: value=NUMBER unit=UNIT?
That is value=5500 unit=rpm
